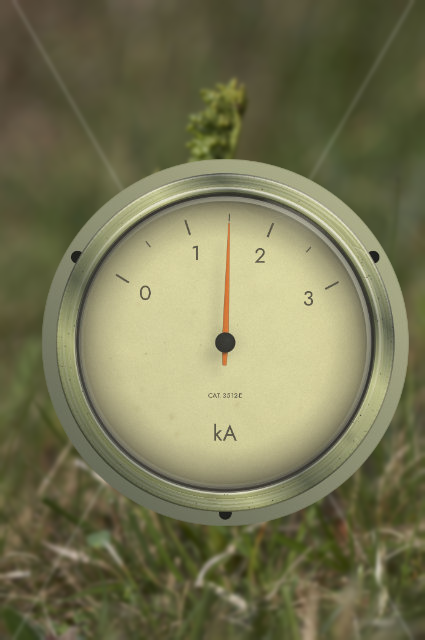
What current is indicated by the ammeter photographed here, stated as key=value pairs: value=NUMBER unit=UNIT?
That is value=1.5 unit=kA
